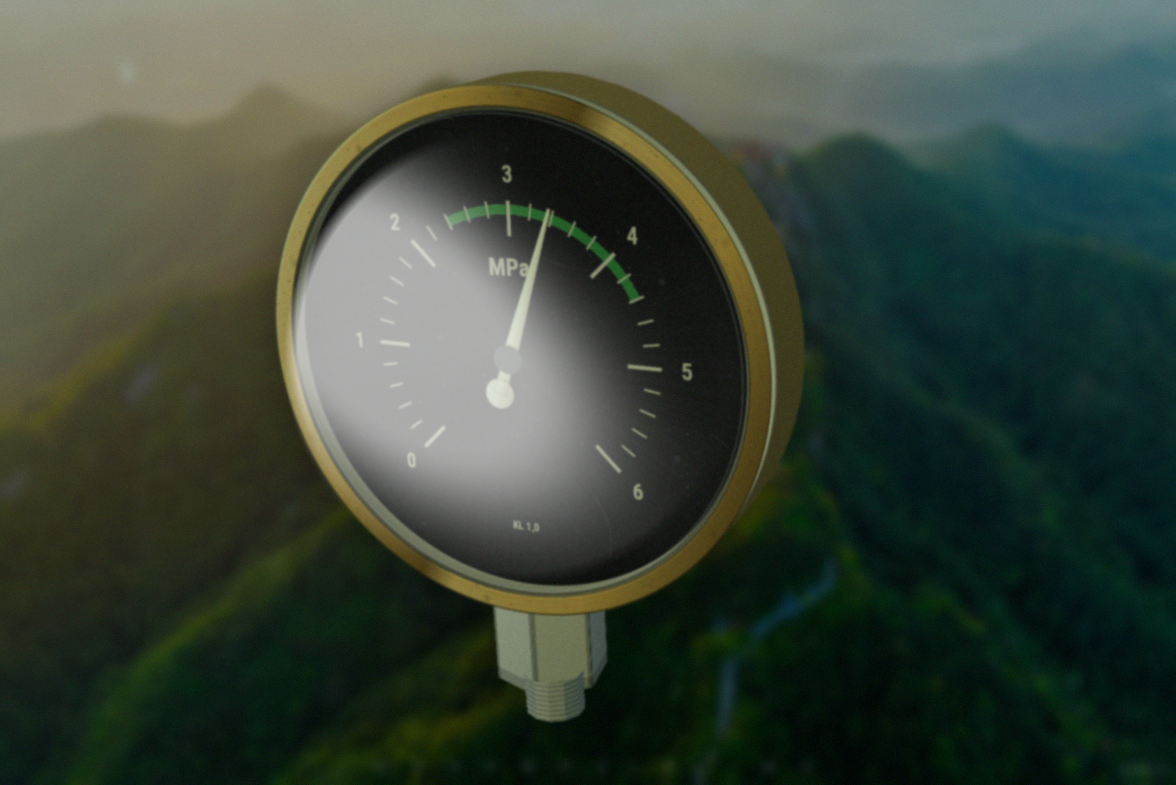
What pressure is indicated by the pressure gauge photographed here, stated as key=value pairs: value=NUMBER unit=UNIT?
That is value=3.4 unit=MPa
